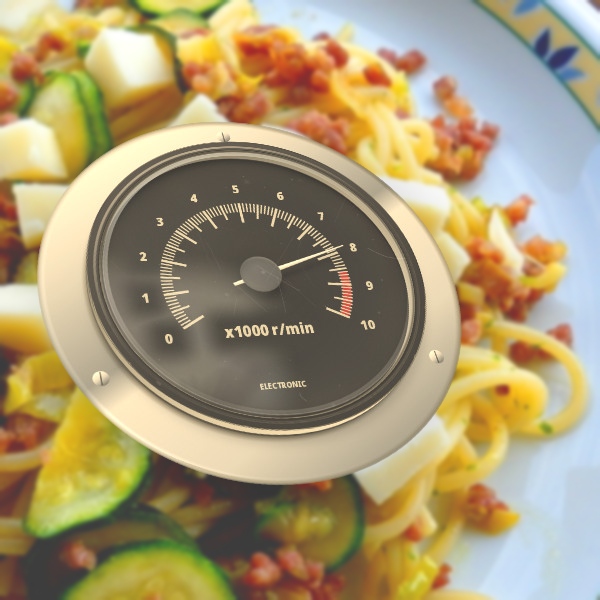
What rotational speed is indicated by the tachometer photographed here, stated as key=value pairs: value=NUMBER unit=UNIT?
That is value=8000 unit=rpm
